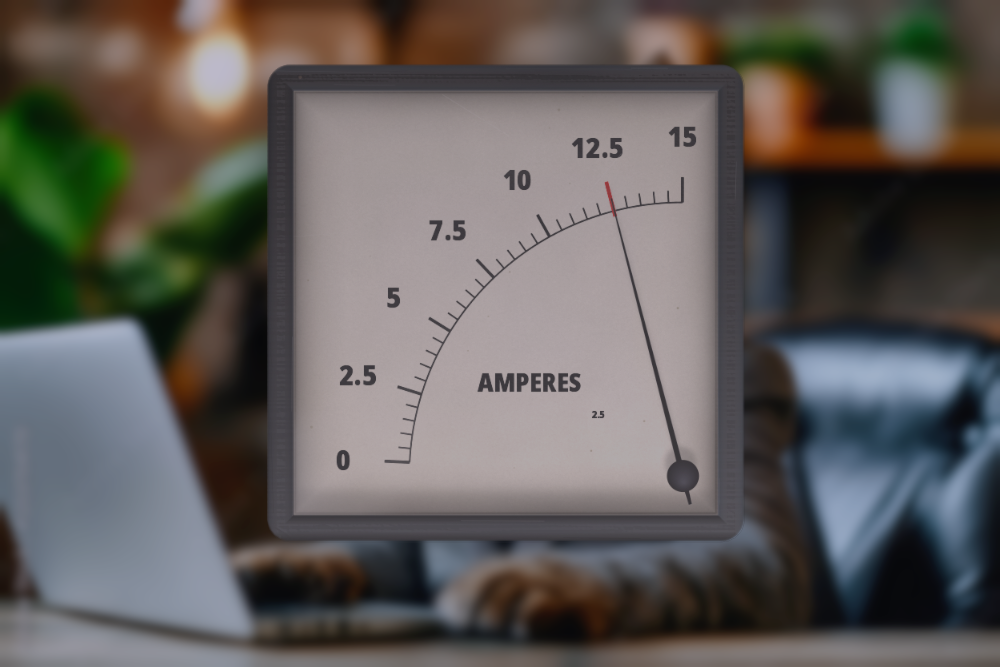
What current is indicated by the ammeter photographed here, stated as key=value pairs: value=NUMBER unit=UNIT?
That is value=12.5 unit=A
